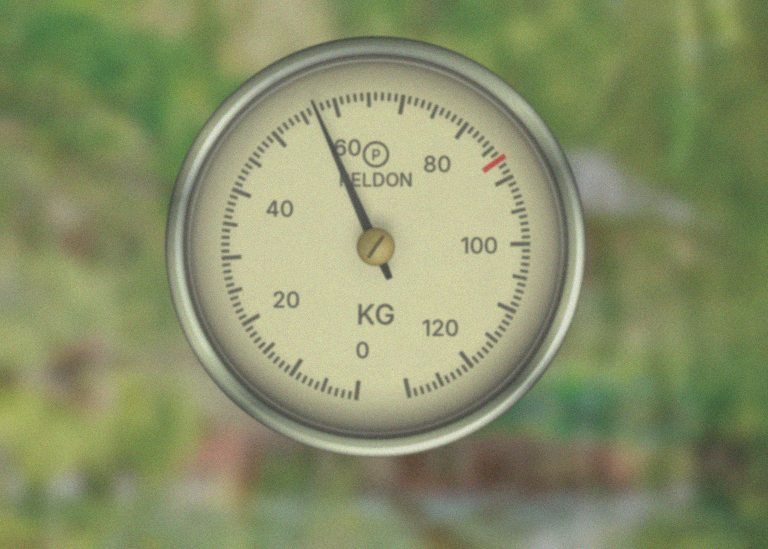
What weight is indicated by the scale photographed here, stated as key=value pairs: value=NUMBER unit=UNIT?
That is value=57 unit=kg
